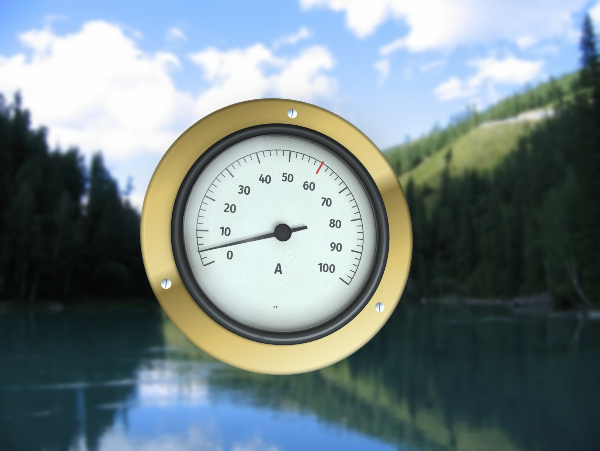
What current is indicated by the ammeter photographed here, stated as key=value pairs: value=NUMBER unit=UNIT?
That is value=4 unit=A
